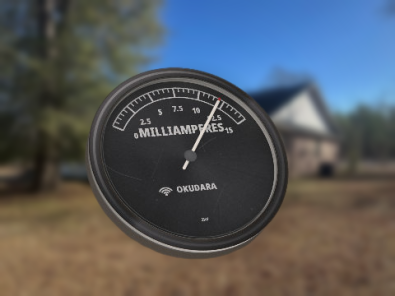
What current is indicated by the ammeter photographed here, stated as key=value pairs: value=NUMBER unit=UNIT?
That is value=12 unit=mA
